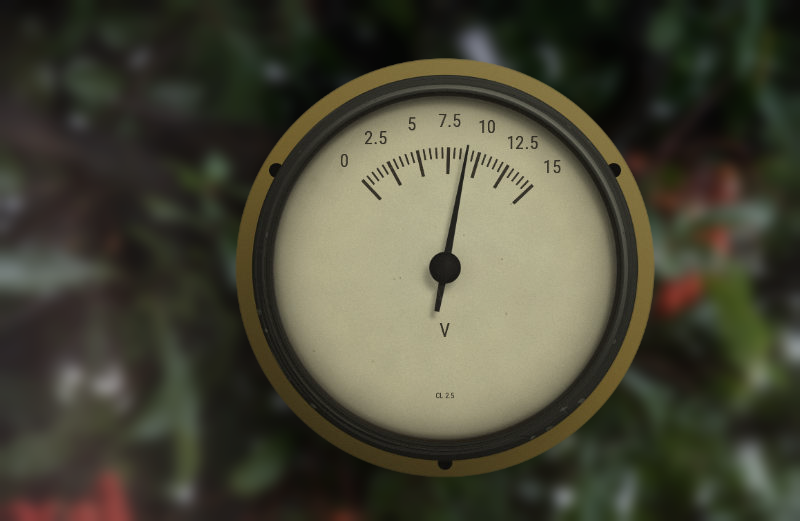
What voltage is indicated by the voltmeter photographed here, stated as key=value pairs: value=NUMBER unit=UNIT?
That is value=9 unit=V
